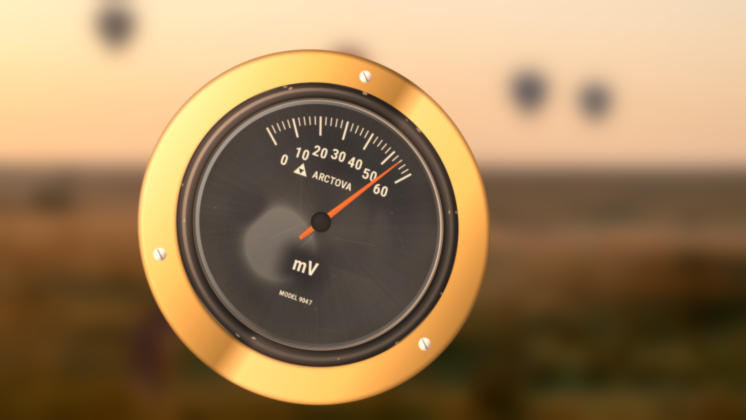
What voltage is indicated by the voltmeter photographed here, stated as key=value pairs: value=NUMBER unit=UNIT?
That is value=54 unit=mV
